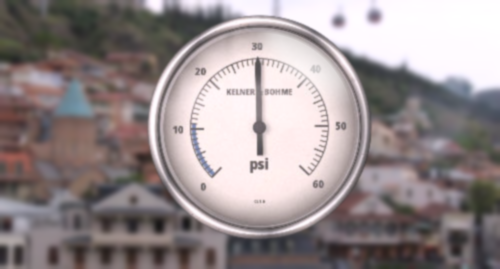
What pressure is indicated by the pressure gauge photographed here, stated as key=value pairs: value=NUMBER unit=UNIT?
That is value=30 unit=psi
